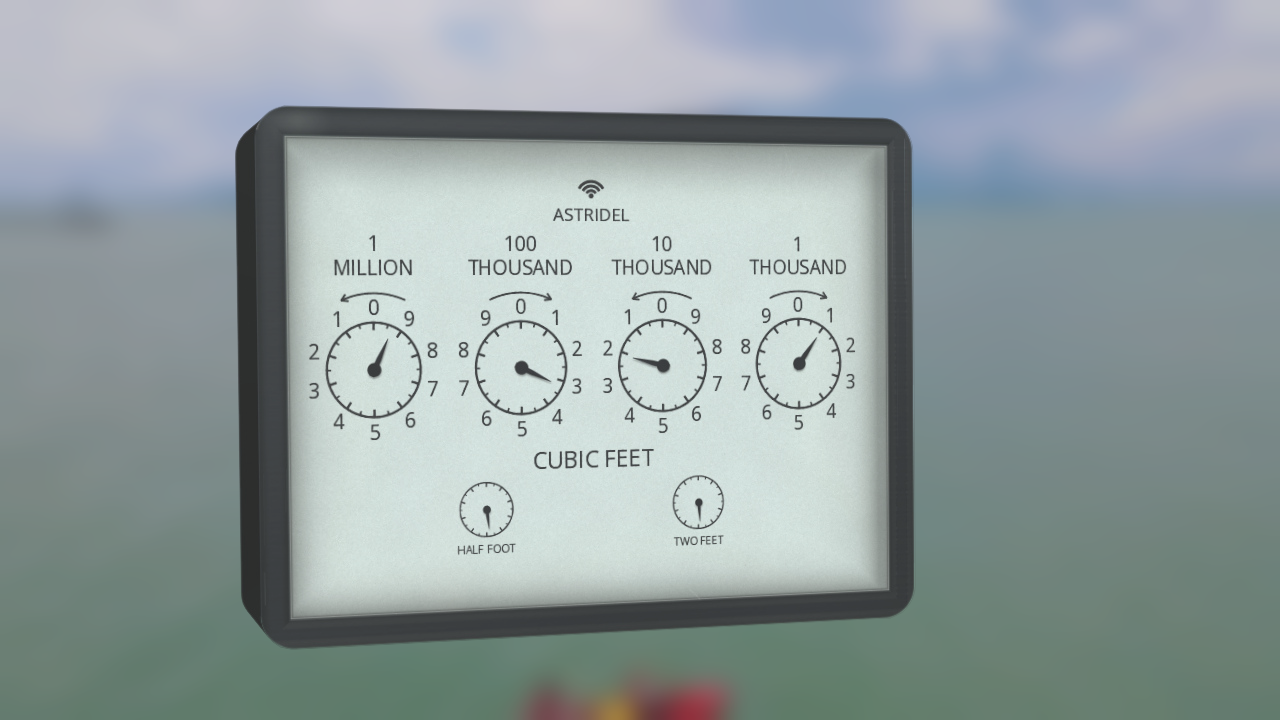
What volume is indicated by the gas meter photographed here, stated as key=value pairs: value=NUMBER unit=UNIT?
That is value=932100 unit=ft³
